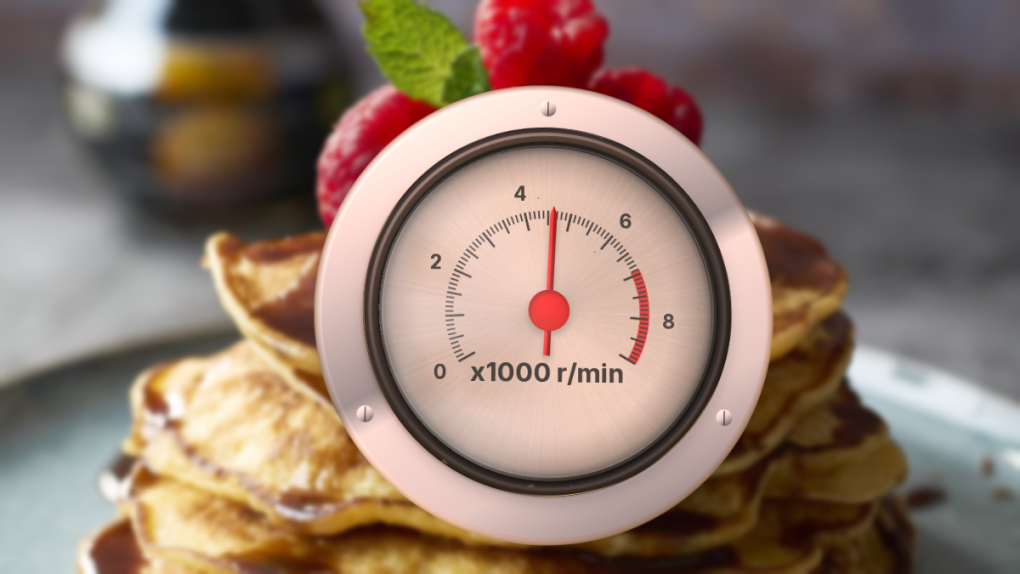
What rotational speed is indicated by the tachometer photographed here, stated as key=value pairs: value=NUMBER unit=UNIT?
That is value=4600 unit=rpm
